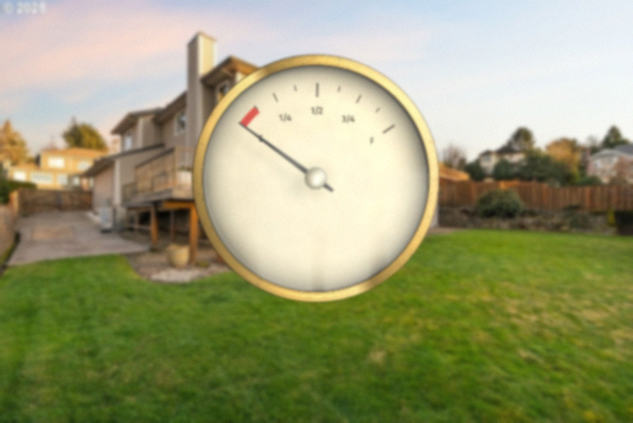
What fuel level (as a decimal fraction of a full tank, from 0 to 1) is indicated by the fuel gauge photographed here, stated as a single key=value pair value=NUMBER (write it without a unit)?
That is value=0
